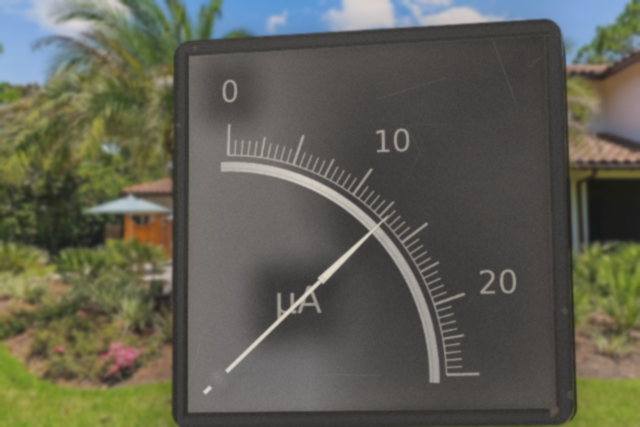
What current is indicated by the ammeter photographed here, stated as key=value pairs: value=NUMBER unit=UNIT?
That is value=13 unit=µA
